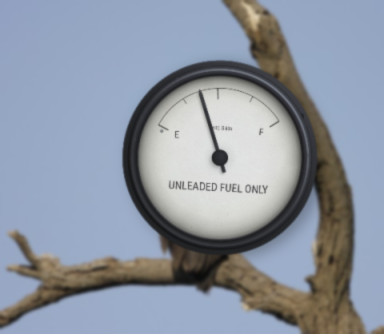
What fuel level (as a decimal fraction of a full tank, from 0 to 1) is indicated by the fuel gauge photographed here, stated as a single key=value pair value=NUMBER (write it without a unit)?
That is value=0.375
